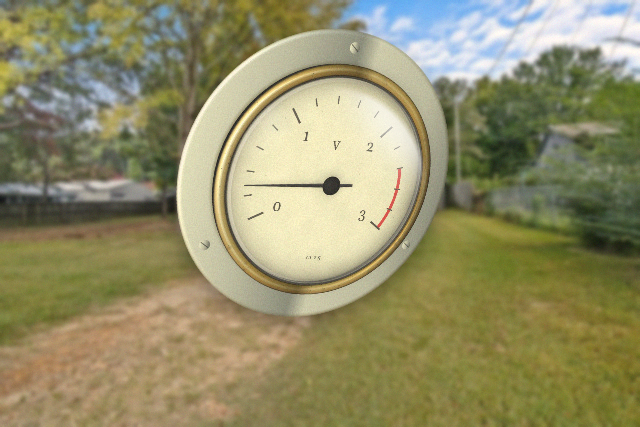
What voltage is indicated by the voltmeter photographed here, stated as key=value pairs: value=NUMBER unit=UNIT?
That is value=0.3 unit=V
